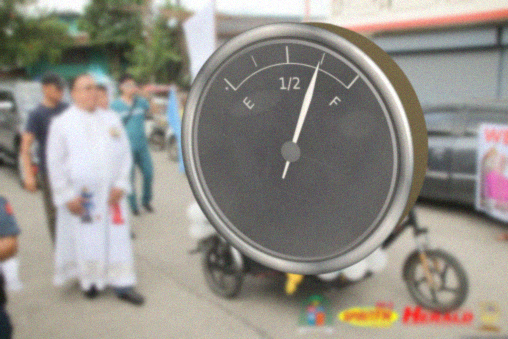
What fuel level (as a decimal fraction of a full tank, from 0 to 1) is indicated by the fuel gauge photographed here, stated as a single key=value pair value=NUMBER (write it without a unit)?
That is value=0.75
